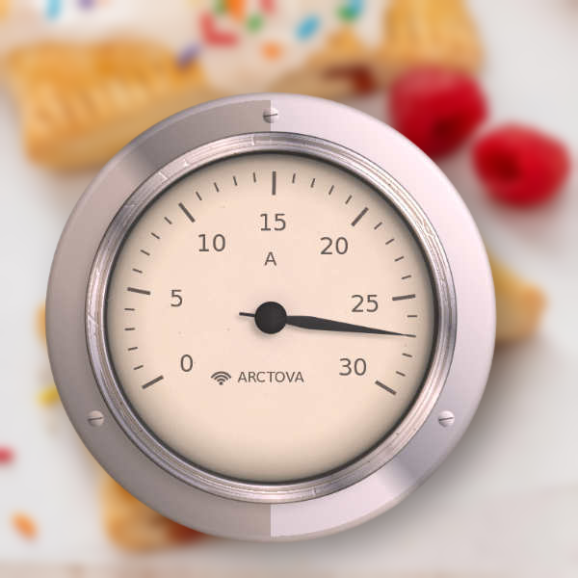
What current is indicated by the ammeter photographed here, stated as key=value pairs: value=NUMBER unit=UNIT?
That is value=27 unit=A
